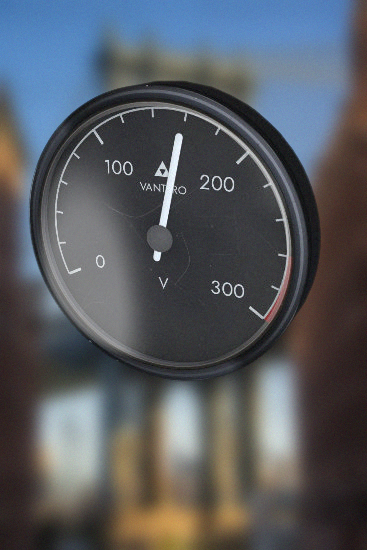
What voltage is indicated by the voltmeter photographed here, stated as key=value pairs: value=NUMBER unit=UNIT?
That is value=160 unit=V
